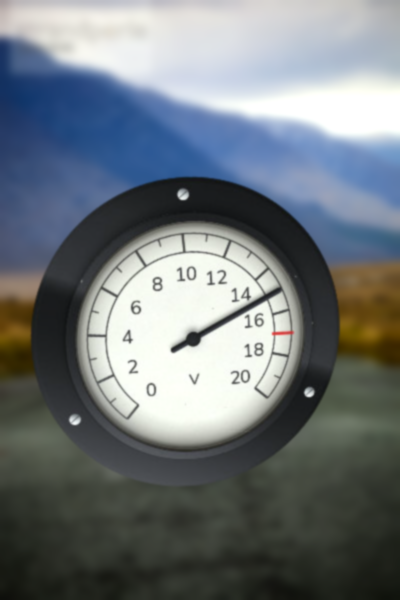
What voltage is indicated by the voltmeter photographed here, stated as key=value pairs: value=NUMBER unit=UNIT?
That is value=15 unit=V
